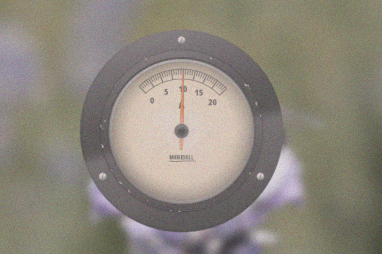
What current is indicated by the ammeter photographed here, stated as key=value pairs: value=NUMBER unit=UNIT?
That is value=10 unit=A
